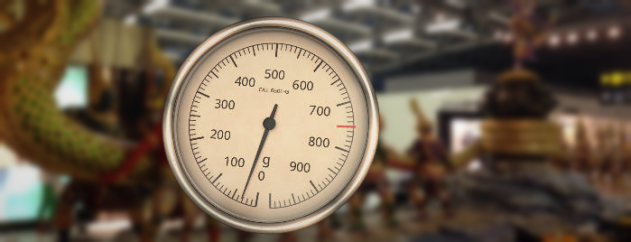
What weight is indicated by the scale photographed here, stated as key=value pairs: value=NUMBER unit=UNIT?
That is value=30 unit=g
